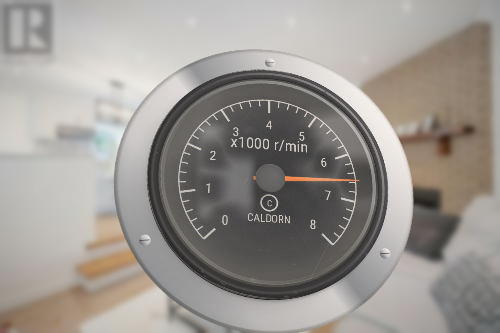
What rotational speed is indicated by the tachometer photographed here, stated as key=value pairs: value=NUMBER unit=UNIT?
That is value=6600 unit=rpm
